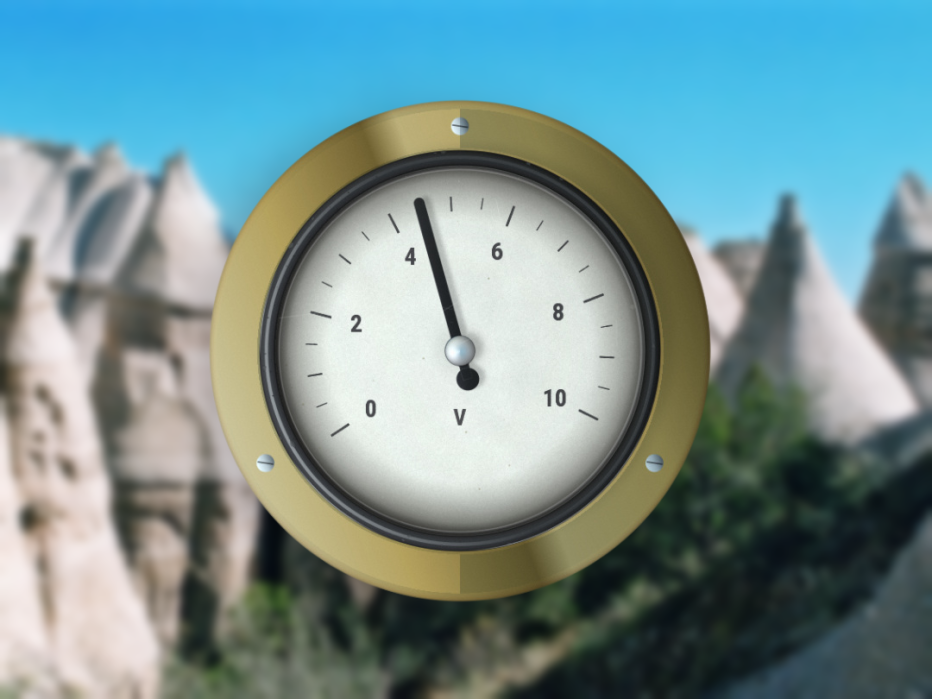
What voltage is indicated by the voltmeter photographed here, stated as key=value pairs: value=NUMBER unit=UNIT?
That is value=4.5 unit=V
